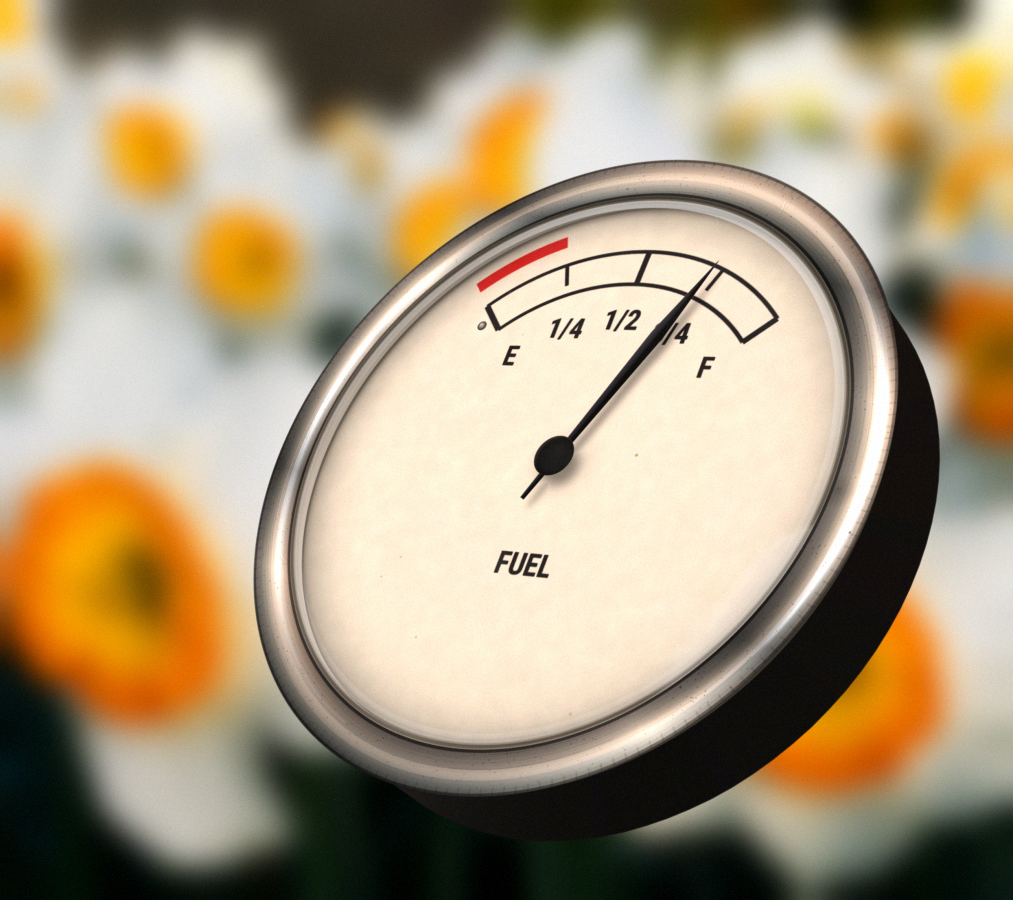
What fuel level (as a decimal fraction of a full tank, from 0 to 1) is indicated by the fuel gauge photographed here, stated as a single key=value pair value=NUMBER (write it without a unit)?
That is value=0.75
